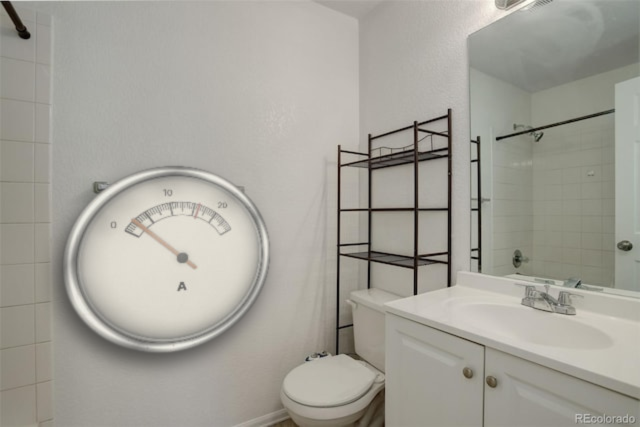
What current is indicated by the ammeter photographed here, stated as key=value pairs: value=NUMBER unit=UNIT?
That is value=2.5 unit=A
